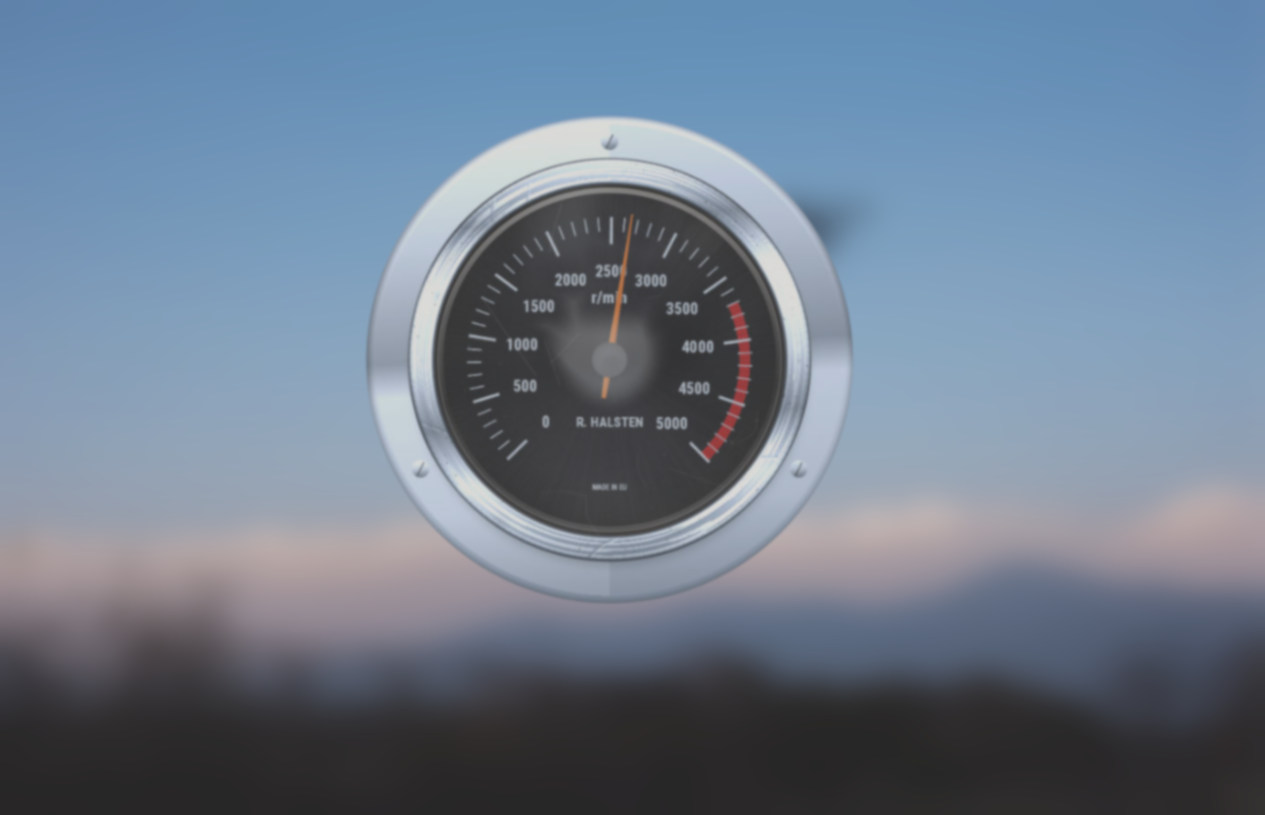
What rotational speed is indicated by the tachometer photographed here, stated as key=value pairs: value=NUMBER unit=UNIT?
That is value=2650 unit=rpm
